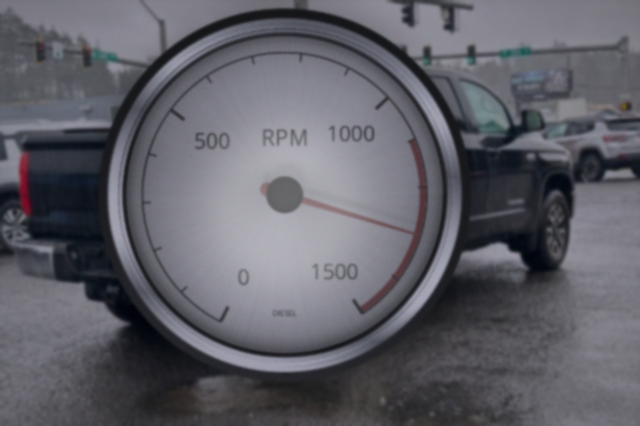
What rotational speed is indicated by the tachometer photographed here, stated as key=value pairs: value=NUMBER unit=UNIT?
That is value=1300 unit=rpm
